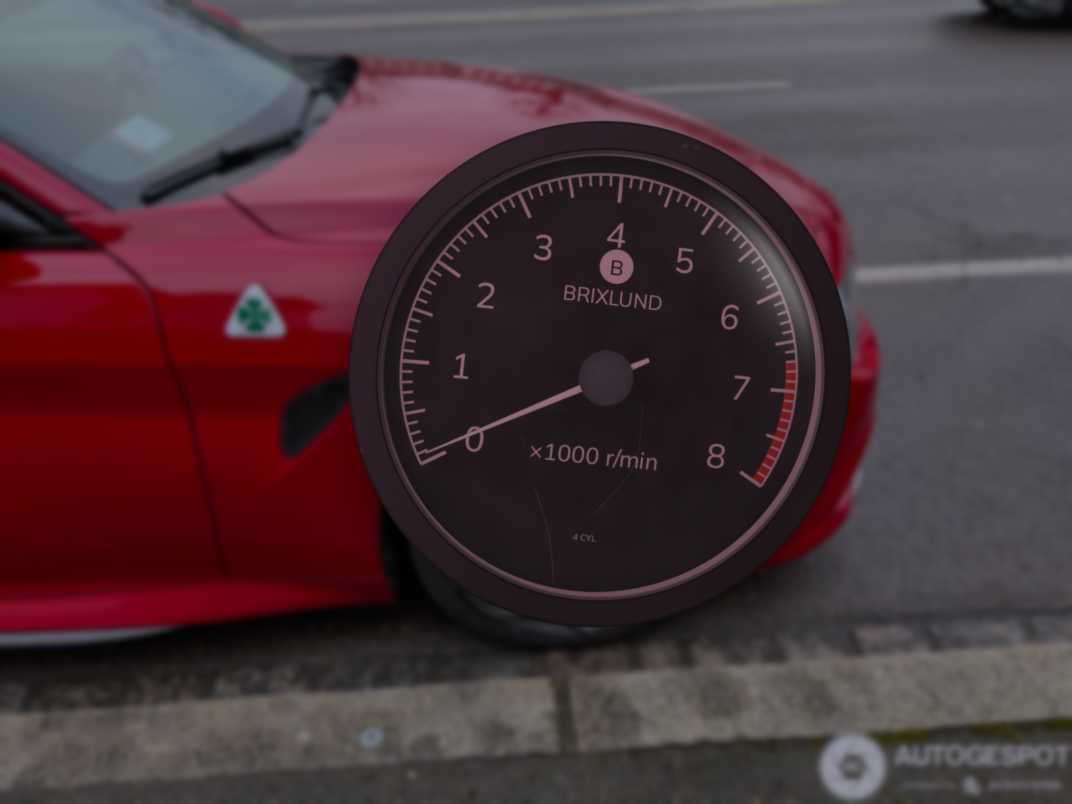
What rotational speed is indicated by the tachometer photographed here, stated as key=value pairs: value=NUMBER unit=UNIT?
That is value=100 unit=rpm
